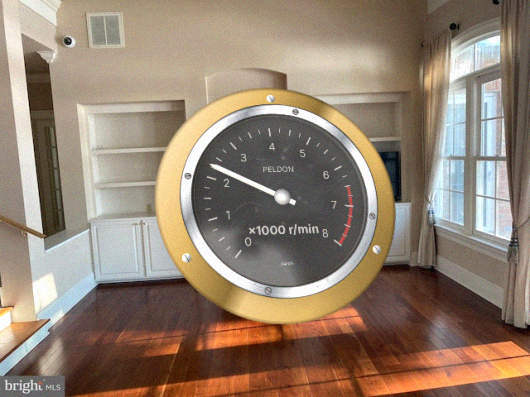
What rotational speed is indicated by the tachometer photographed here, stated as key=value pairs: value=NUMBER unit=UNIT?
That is value=2250 unit=rpm
